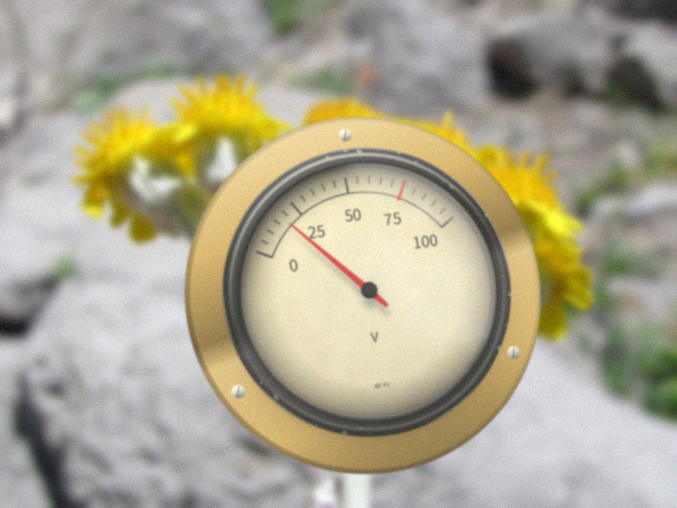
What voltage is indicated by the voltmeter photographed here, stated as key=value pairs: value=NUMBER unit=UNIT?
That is value=17.5 unit=V
